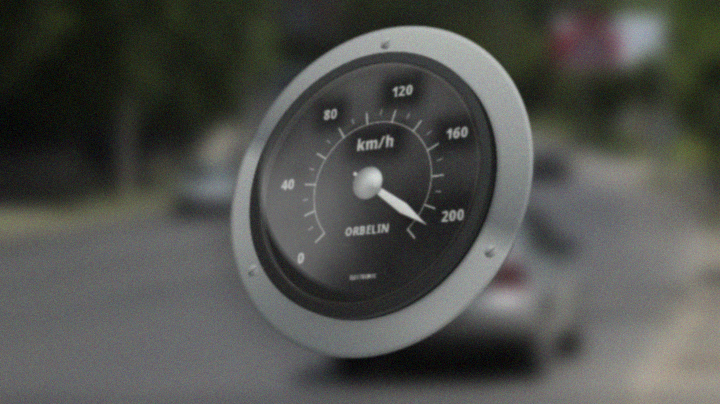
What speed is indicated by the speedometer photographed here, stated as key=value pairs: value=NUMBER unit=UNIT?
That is value=210 unit=km/h
